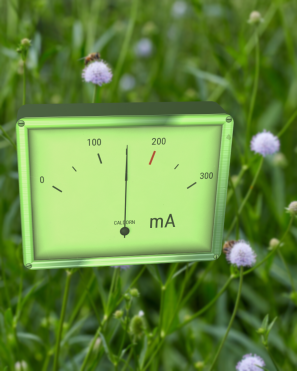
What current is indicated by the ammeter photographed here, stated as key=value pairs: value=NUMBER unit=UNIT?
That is value=150 unit=mA
